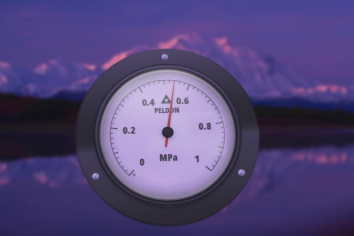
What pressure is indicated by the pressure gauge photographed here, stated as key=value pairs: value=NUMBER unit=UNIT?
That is value=0.54 unit=MPa
